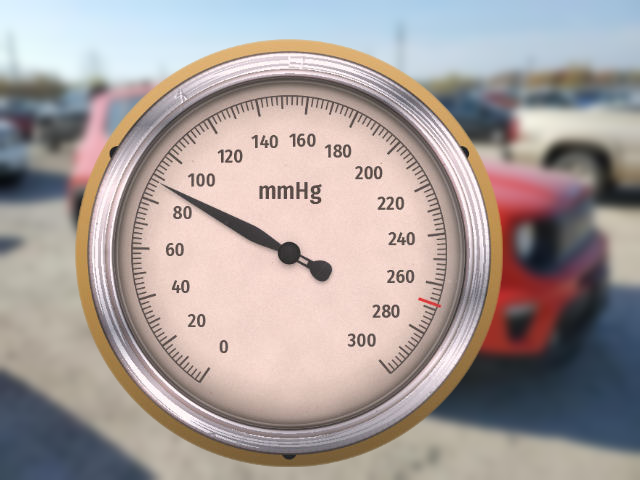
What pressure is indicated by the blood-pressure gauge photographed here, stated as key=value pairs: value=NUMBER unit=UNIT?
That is value=88 unit=mmHg
